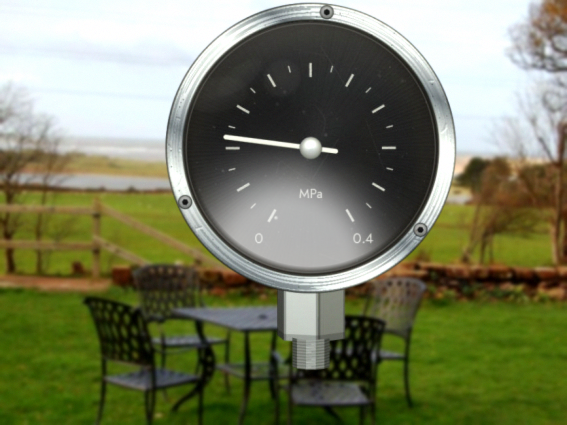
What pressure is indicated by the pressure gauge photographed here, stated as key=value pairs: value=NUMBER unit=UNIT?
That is value=0.09 unit=MPa
